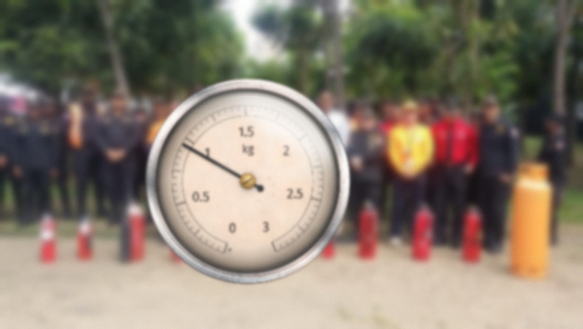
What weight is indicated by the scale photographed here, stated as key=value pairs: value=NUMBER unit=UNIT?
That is value=0.95 unit=kg
